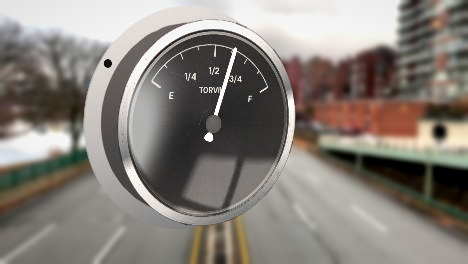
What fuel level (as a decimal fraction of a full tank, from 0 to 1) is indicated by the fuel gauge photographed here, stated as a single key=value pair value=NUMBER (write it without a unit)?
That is value=0.625
